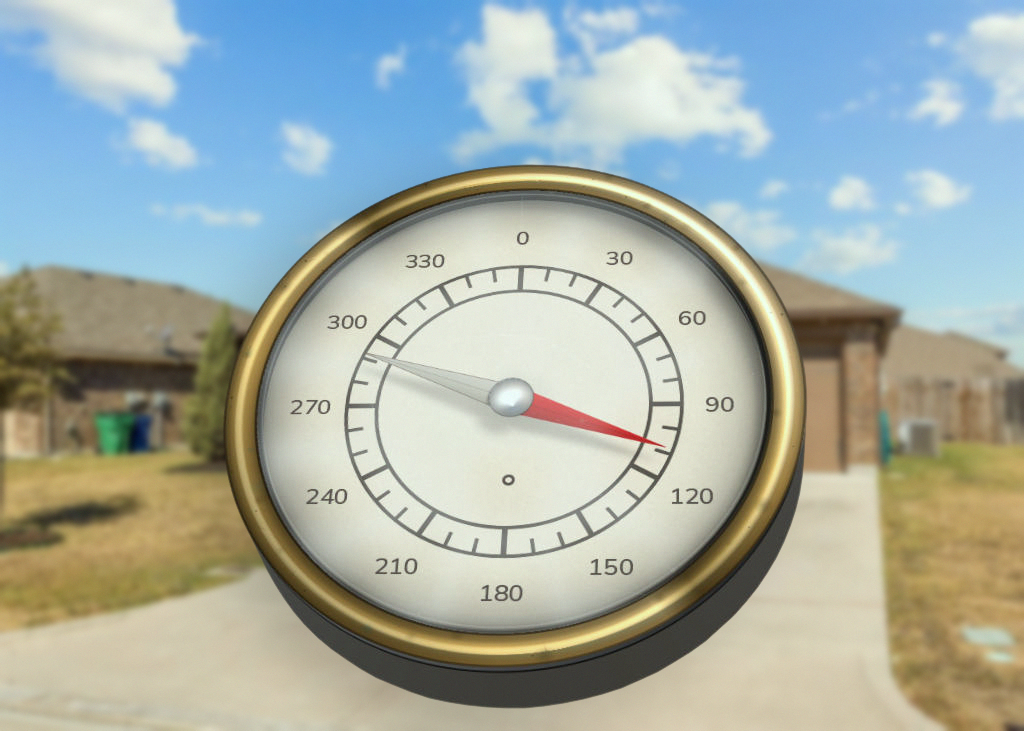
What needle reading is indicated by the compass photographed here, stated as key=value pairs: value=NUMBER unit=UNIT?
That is value=110 unit=°
